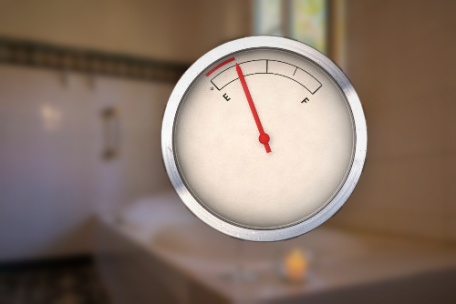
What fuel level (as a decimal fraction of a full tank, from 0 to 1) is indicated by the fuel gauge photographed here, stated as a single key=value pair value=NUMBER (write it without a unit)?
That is value=0.25
